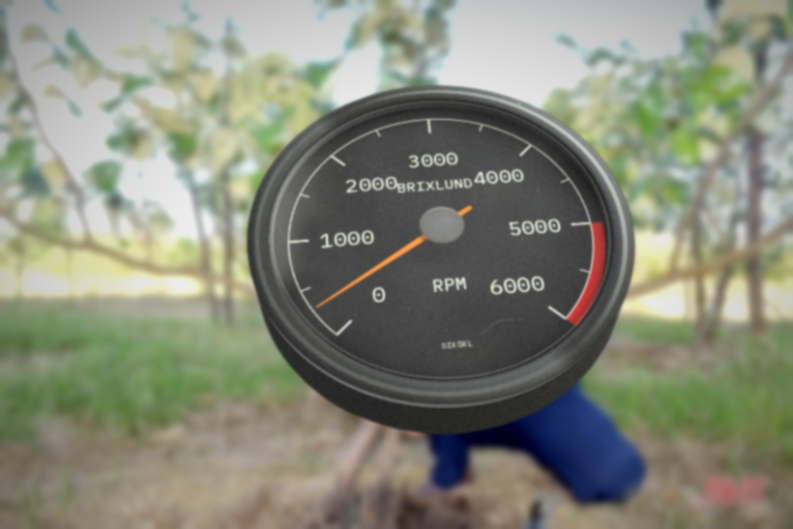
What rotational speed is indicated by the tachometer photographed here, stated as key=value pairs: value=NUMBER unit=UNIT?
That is value=250 unit=rpm
